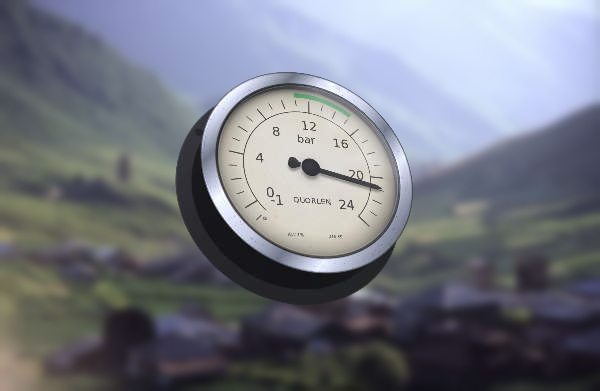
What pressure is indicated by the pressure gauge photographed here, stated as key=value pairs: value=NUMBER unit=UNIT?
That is value=21 unit=bar
